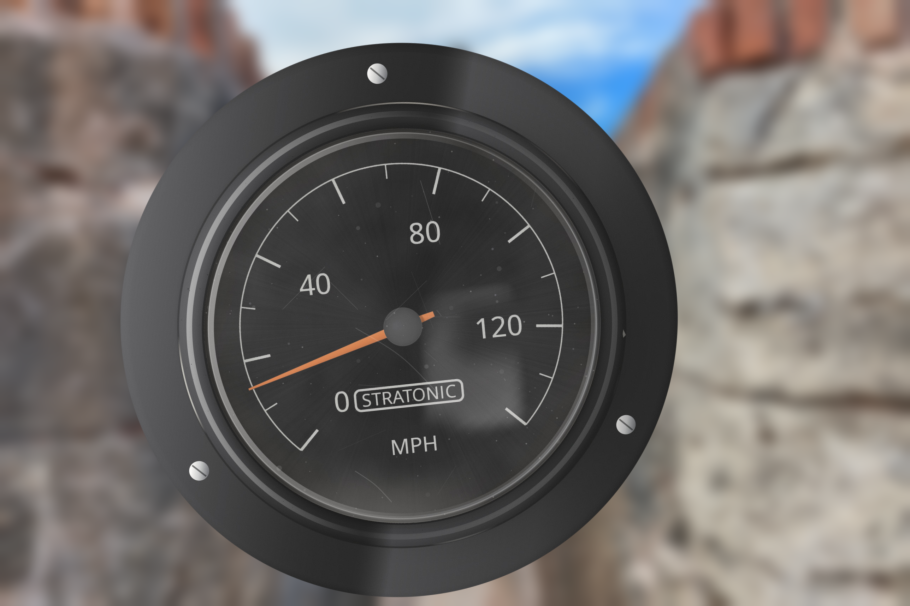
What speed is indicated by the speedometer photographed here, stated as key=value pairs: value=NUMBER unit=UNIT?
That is value=15 unit=mph
